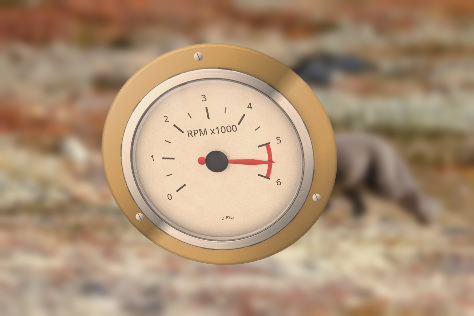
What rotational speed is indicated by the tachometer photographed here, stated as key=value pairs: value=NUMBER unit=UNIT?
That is value=5500 unit=rpm
